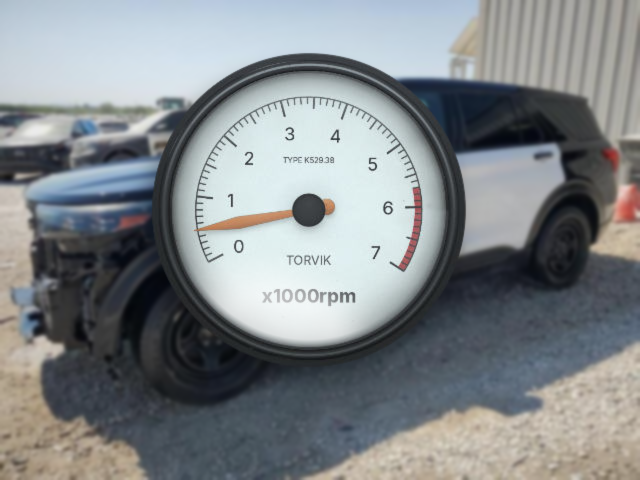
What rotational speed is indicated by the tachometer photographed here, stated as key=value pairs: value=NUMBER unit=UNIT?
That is value=500 unit=rpm
